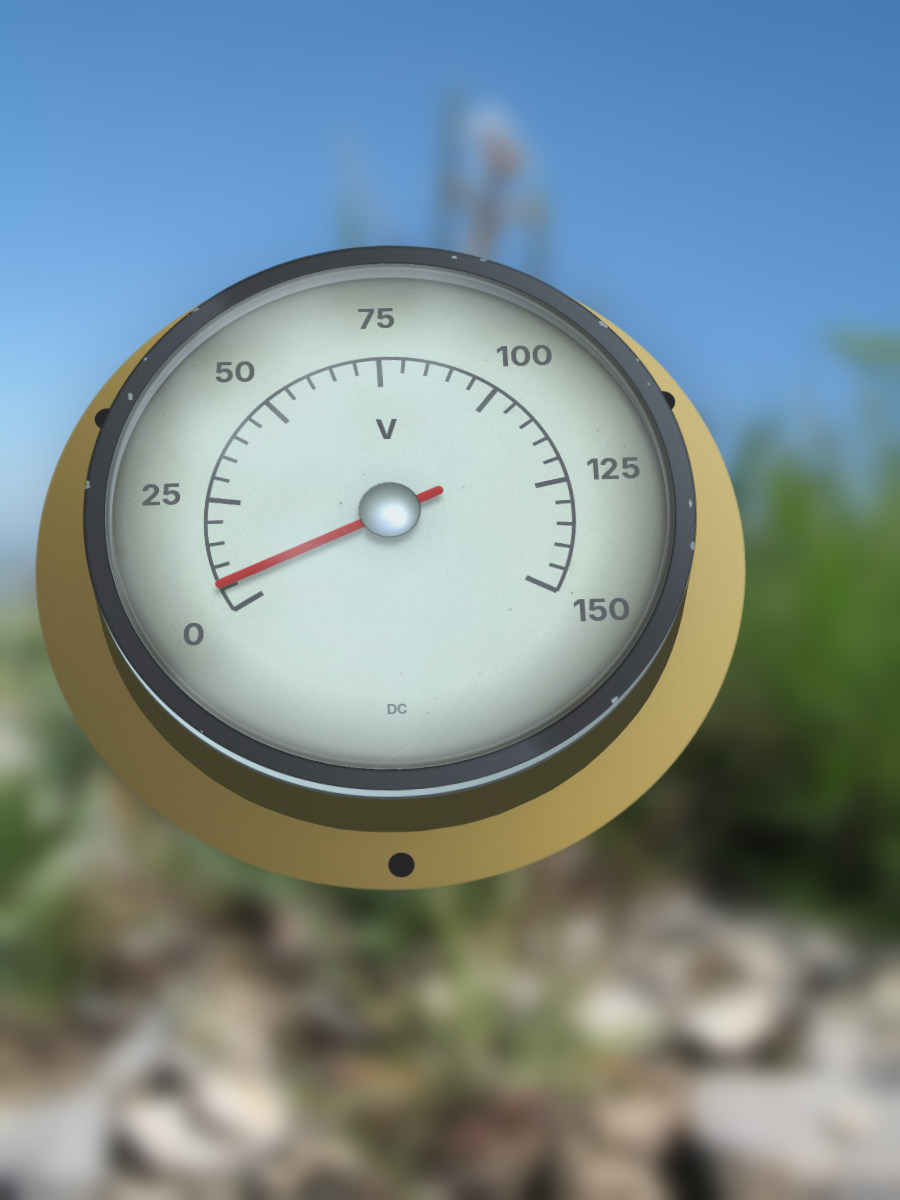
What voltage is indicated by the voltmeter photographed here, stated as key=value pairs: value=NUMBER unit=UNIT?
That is value=5 unit=V
